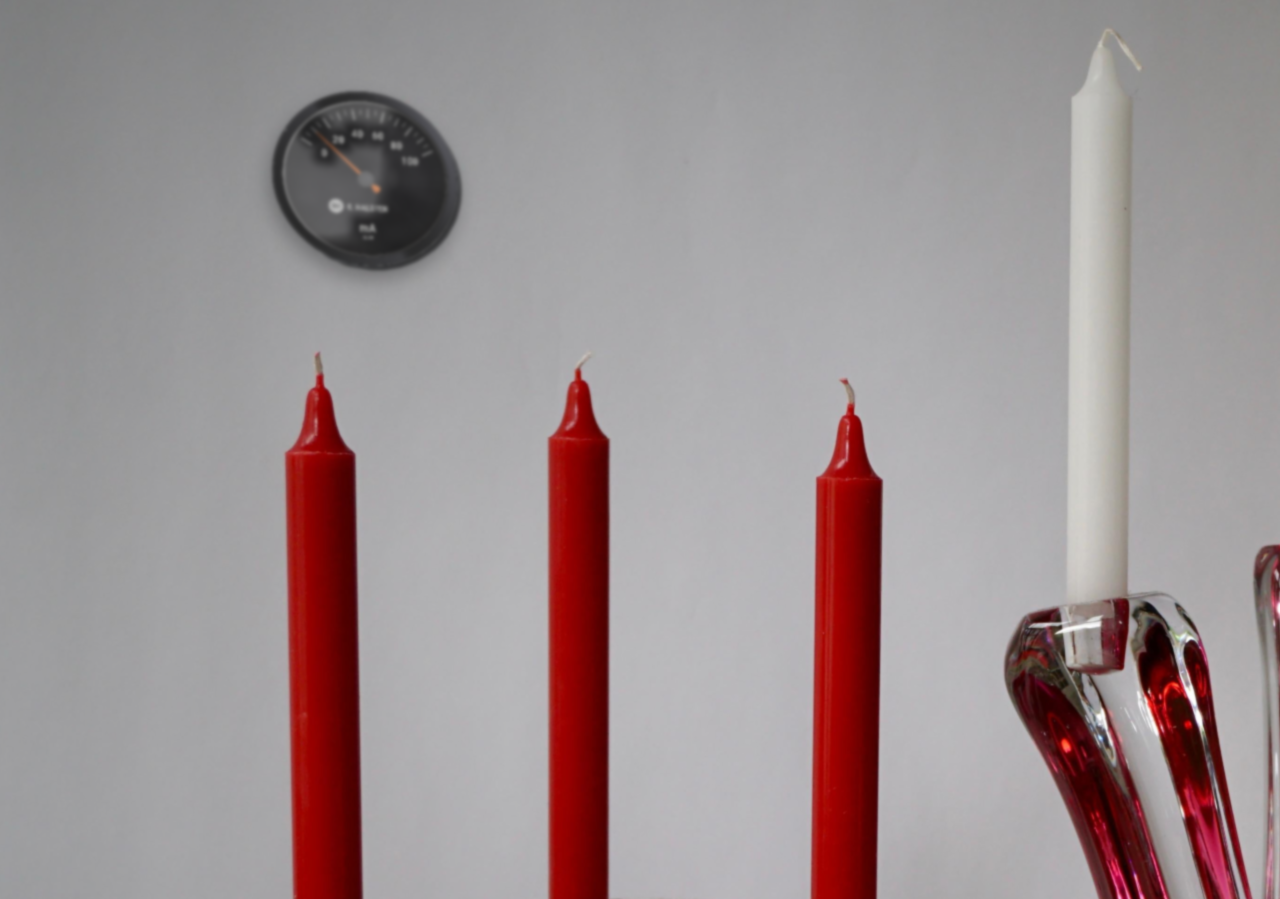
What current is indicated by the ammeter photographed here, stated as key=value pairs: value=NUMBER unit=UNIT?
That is value=10 unit=mA
